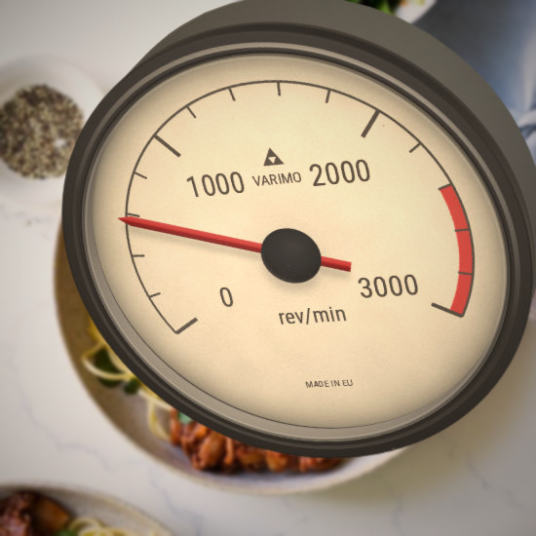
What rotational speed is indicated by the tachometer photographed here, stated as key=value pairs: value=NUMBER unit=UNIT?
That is value=600 unit=rpm
